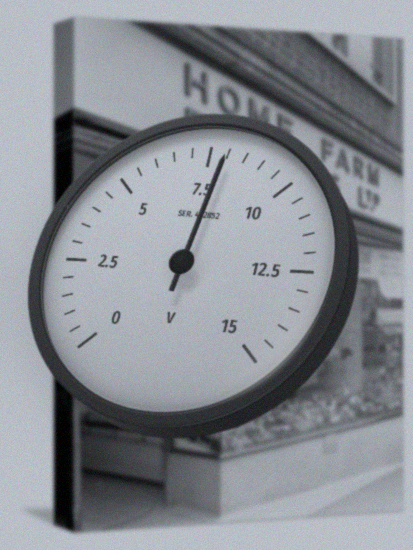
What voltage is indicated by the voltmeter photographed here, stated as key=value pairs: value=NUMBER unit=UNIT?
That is value=8 unit=V
